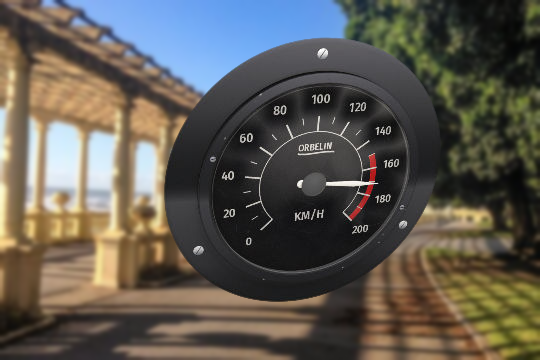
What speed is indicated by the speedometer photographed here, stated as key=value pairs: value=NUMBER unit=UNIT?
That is value=170 unit=km/h
